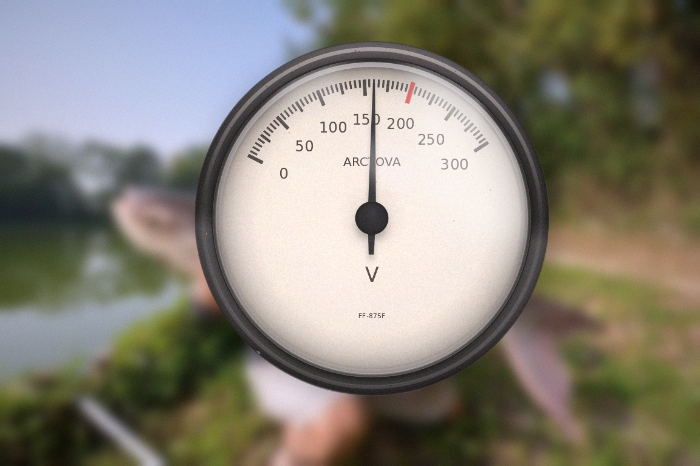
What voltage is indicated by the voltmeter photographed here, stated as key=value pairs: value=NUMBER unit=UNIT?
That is value=160 unit=V
